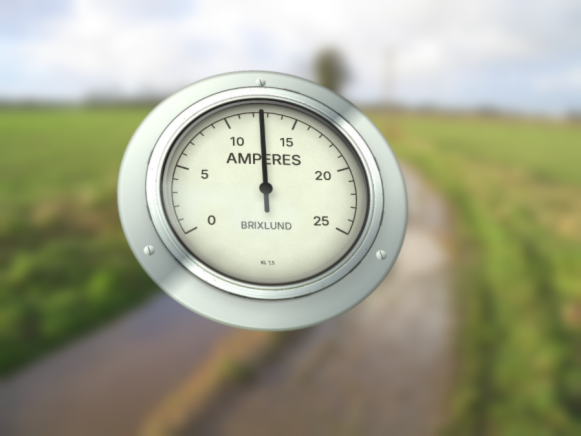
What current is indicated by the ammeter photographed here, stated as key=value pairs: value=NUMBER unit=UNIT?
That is value=12.5 unit=A
